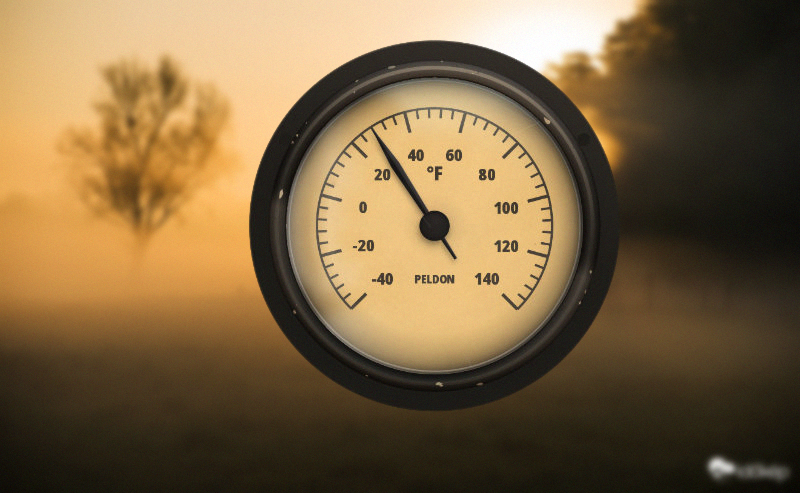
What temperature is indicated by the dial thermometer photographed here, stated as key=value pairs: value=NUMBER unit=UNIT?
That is value=28 unit=°F
